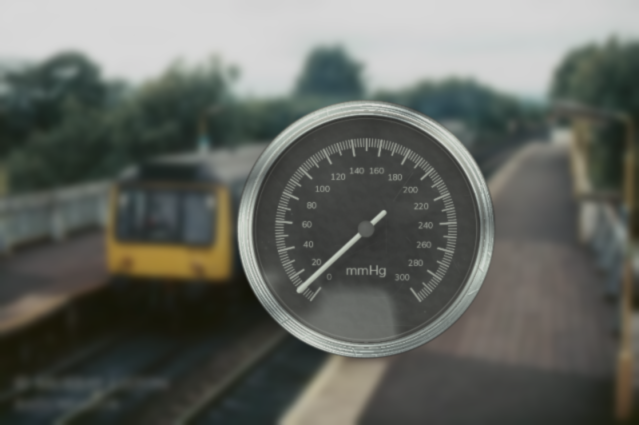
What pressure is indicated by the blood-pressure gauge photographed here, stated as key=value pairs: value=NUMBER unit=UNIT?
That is value=10 unit=mmHg
